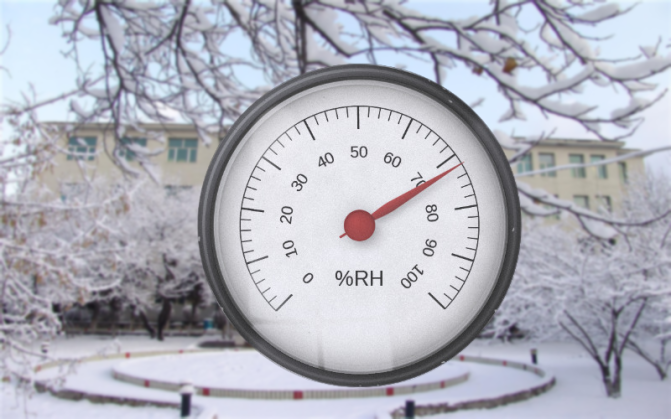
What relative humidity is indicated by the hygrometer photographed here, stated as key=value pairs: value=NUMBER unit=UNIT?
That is value=72 unit=%
